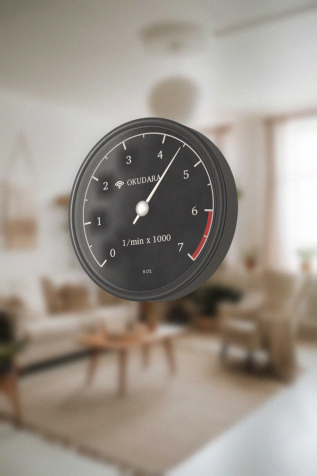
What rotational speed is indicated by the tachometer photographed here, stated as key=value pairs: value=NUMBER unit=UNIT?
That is value=4500 unit=rpm
